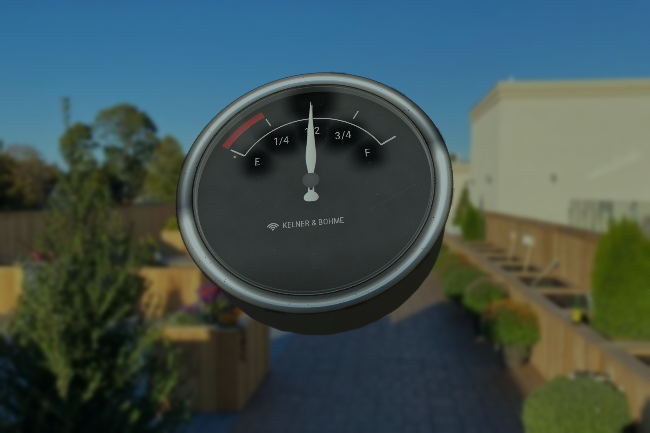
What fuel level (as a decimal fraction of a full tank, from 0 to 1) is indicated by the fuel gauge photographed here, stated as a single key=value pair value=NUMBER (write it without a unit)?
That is value=0.5
